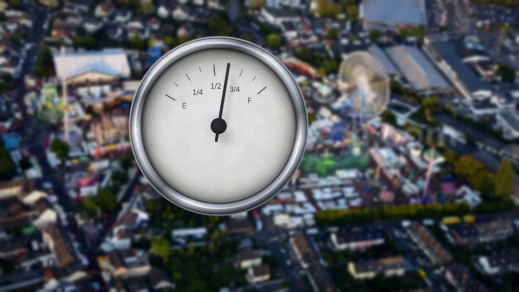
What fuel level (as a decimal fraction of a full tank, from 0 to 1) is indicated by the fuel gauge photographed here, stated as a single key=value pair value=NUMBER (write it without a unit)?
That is value=0.625
